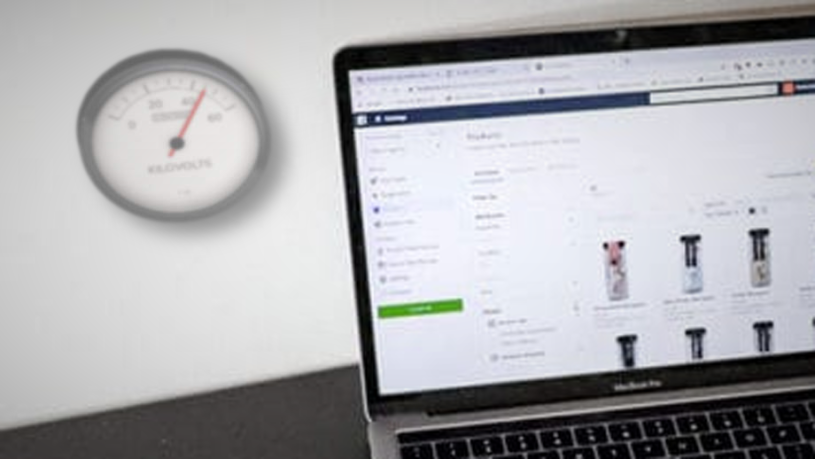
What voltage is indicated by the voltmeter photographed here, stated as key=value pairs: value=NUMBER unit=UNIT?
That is value=45 unit=kV
